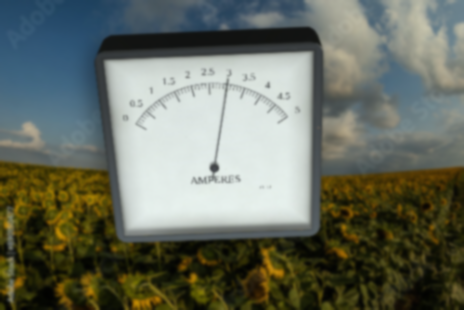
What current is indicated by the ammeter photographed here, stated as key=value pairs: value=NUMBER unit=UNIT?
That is value=3 unit=A
